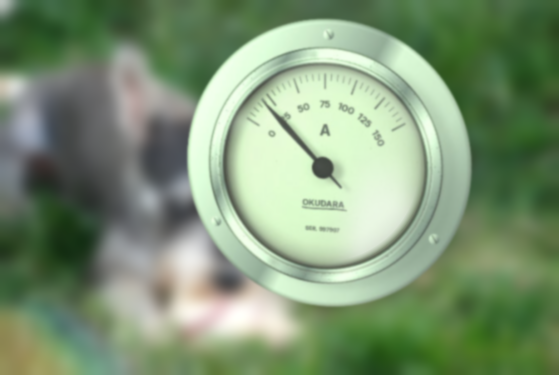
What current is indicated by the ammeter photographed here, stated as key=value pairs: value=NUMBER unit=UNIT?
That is value=20 unit=A
